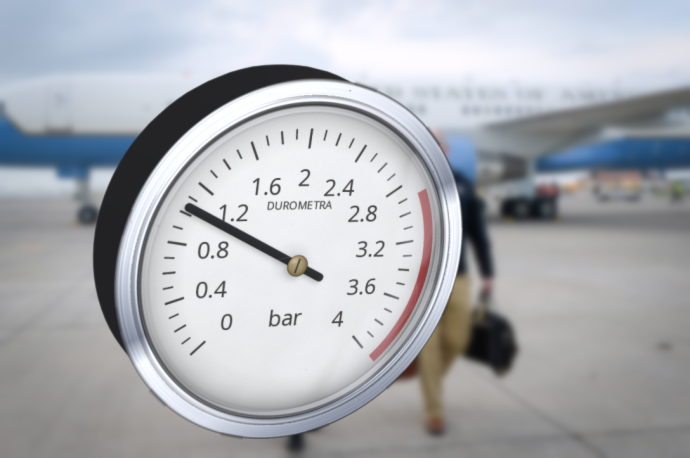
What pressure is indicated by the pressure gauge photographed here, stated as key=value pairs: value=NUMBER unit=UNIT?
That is value=1.05 unit=bar
